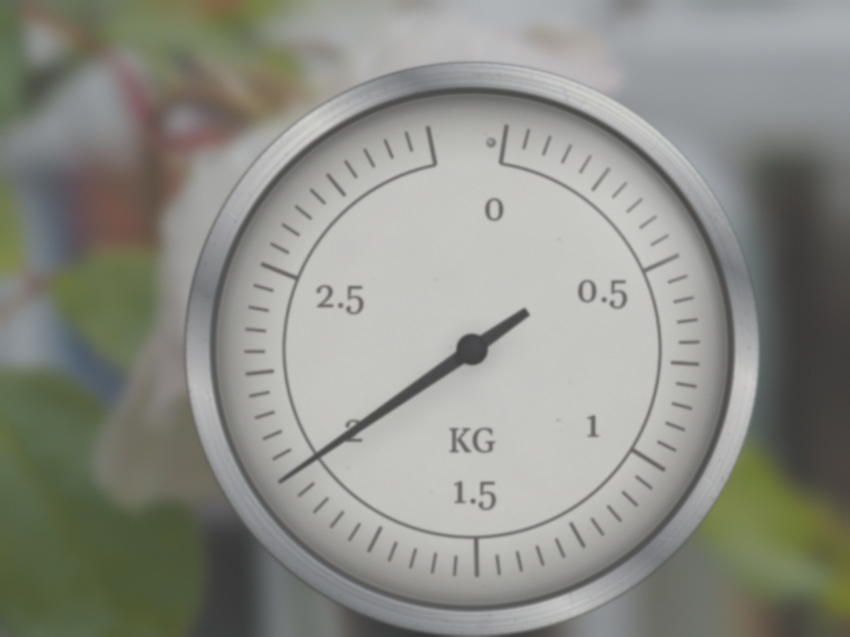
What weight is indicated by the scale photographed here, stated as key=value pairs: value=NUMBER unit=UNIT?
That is value=2 unit=kg
